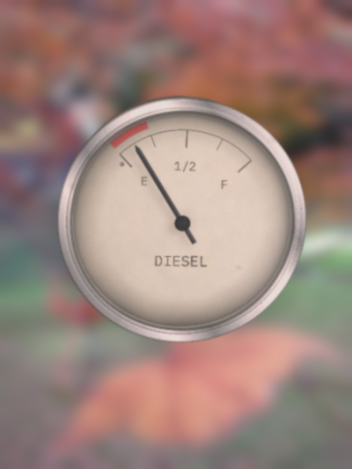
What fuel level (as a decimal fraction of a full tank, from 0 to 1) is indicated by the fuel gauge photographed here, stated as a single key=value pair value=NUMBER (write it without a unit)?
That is value=0.125
